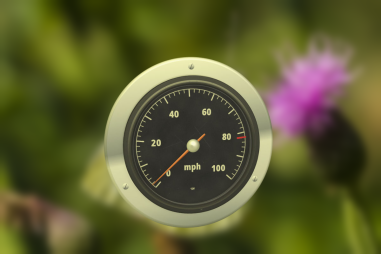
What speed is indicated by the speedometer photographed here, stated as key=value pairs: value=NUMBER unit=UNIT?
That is value=2 unit=mph
